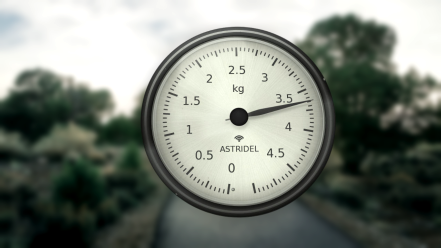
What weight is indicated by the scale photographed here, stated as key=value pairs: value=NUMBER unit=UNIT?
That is value=3.65 unit=kg
